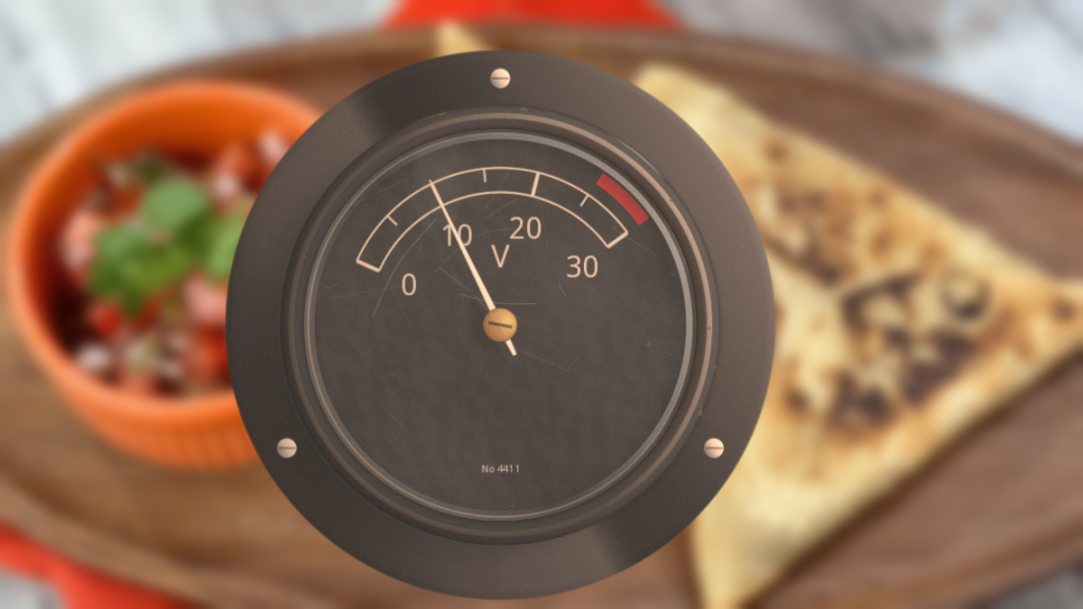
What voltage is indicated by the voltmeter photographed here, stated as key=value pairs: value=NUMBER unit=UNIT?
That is value=10 unit=V
